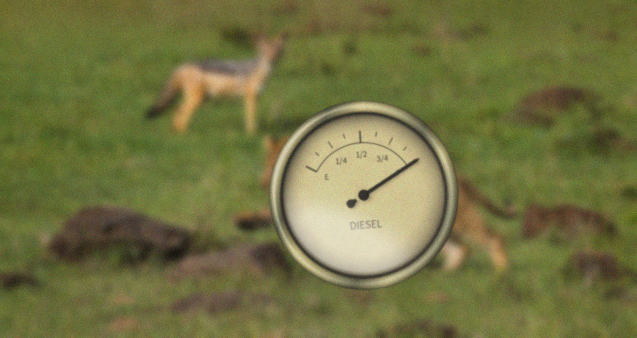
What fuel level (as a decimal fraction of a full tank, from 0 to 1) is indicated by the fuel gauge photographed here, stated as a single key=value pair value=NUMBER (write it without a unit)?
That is value=1
